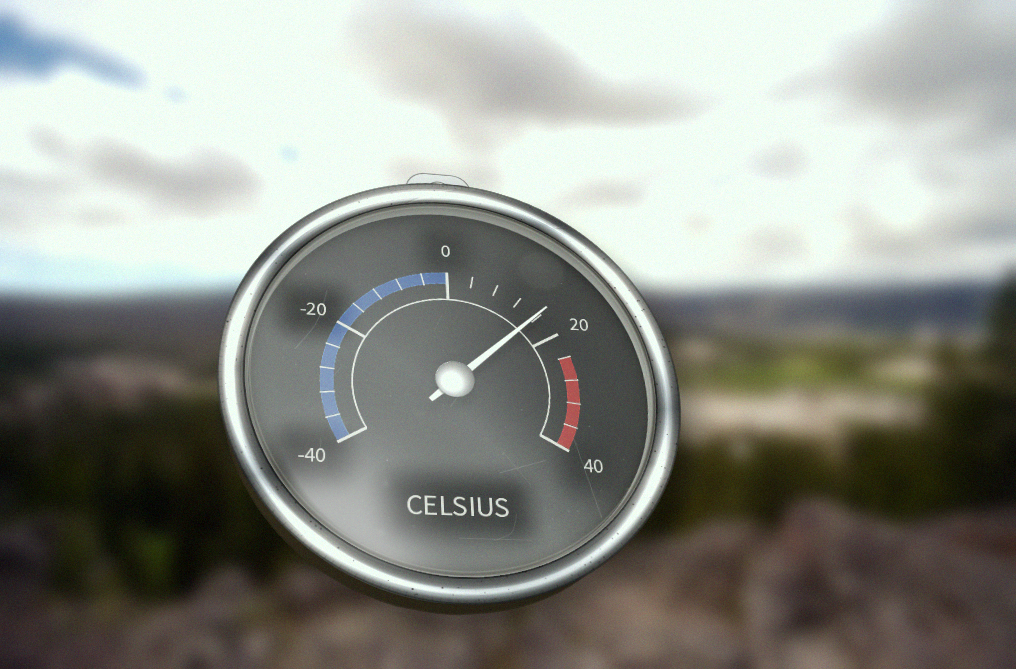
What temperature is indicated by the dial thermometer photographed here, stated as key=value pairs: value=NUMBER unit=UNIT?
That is value=16 unit=°C
